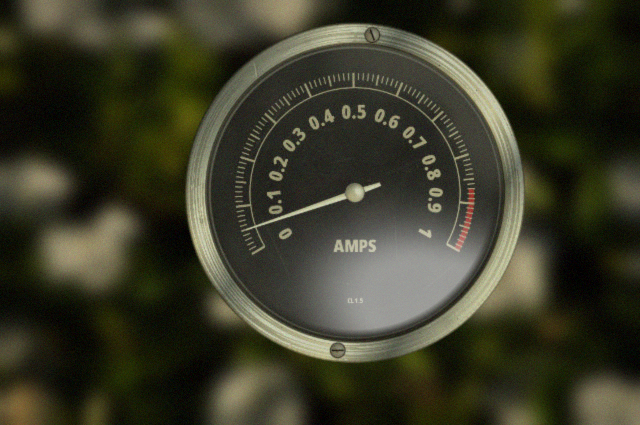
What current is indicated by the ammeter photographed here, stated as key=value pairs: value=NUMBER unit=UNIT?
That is value=0.05 unit=A
